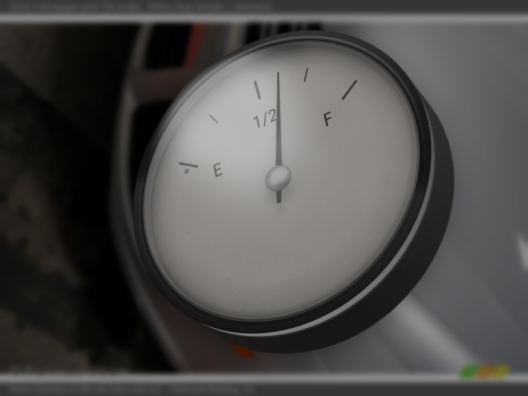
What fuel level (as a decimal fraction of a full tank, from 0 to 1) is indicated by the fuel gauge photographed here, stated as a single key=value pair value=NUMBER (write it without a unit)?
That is value=0.625
